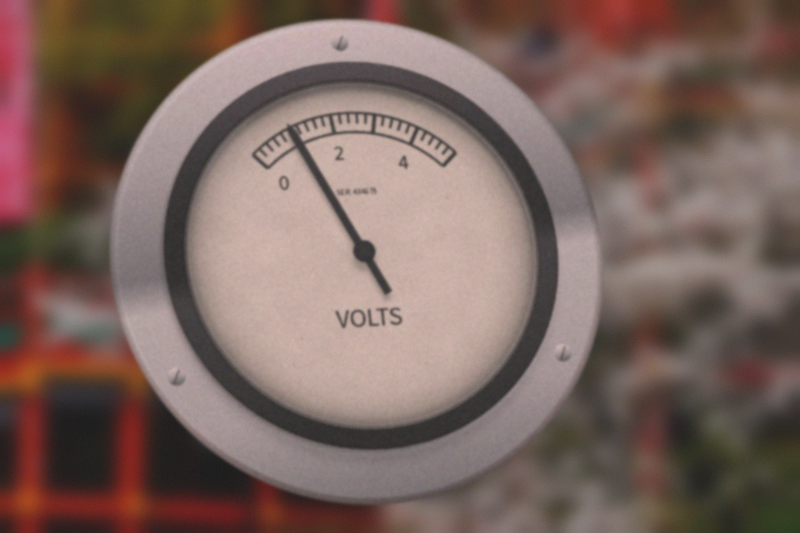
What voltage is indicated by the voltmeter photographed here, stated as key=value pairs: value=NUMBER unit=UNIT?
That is value=1 unit=V
